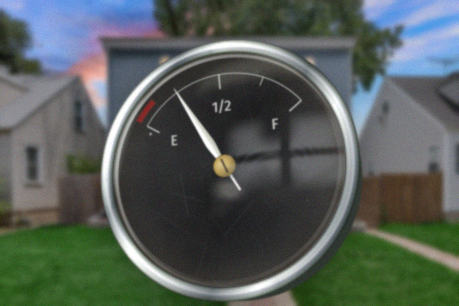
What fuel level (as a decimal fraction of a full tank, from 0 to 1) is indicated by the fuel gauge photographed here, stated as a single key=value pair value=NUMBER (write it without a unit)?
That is value=0.25
